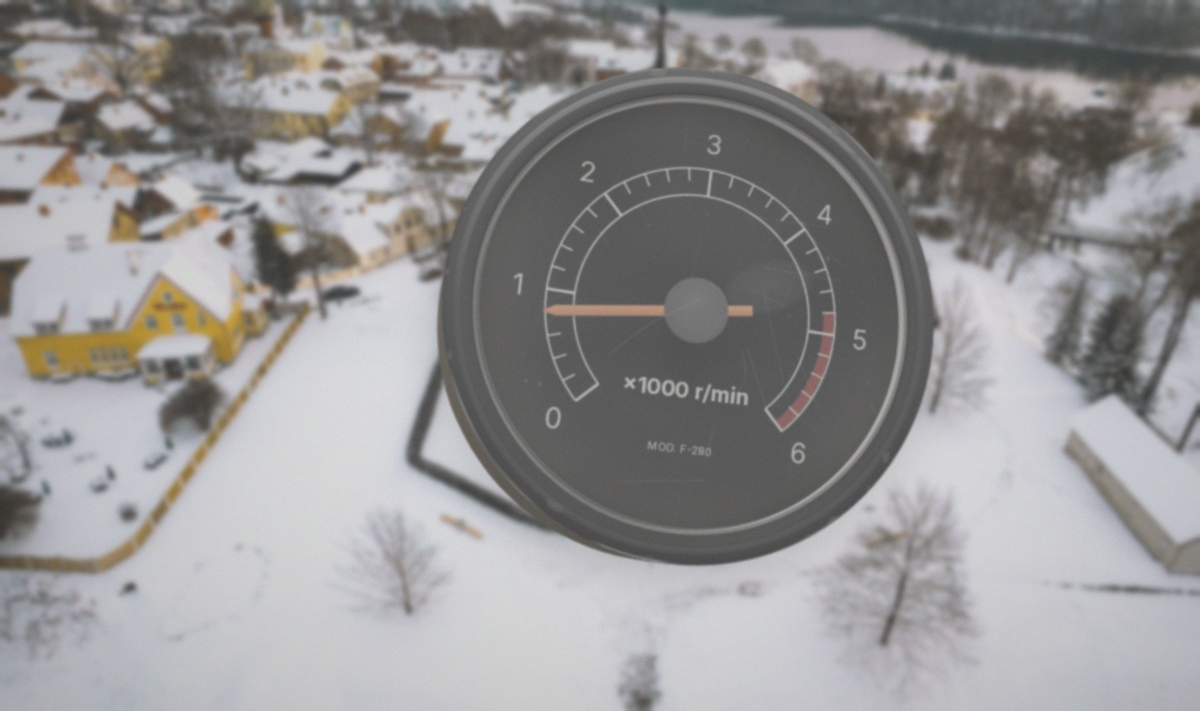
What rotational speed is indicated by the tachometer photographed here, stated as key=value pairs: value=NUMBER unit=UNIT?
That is value=800 unit=rpm
